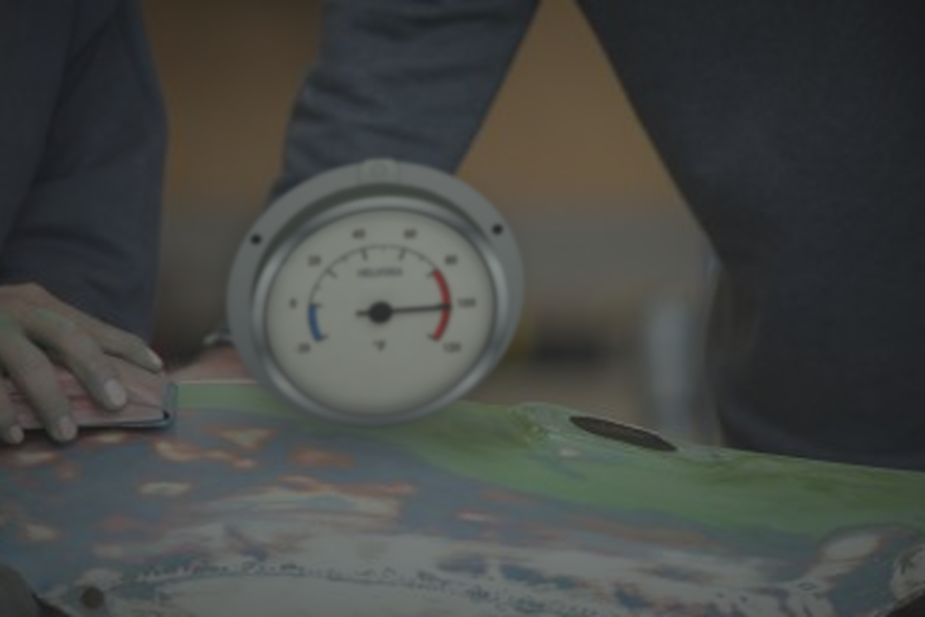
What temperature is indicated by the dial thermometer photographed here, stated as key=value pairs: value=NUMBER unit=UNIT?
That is value=100 unit=°F
